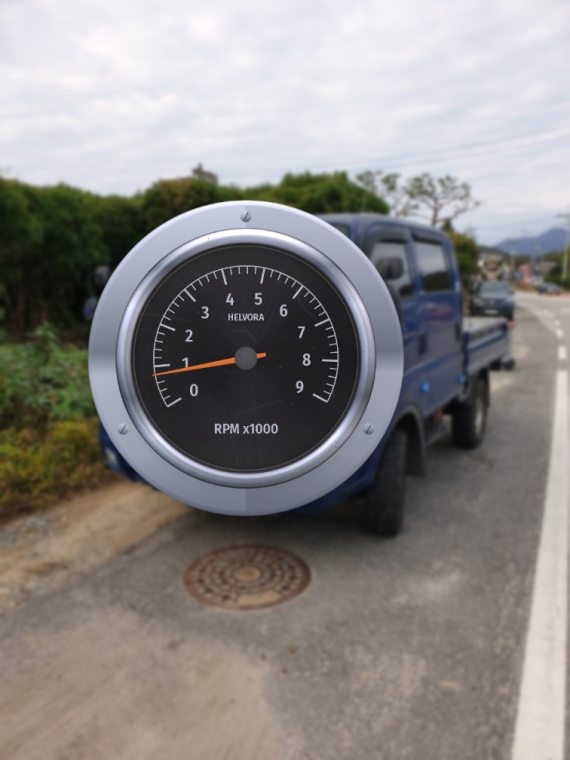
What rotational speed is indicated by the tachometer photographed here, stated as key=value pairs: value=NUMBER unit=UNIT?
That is value=800 unit=rpm
